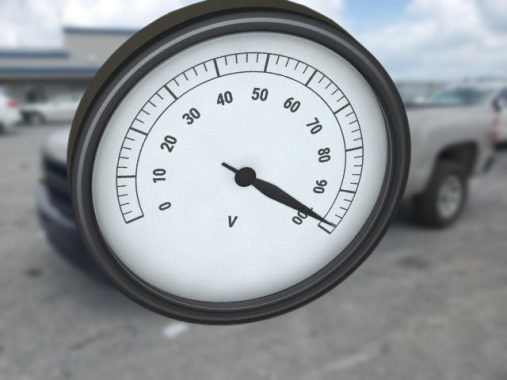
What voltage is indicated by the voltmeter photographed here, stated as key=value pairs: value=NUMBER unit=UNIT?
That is value=98 unit=V
